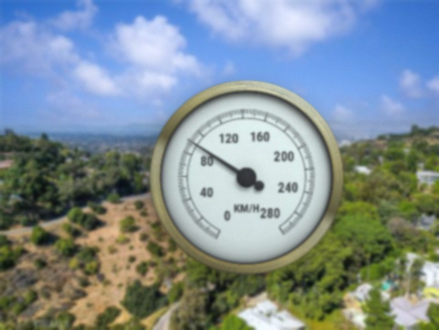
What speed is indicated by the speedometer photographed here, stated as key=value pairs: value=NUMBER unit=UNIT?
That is value=90 unit=km/h
